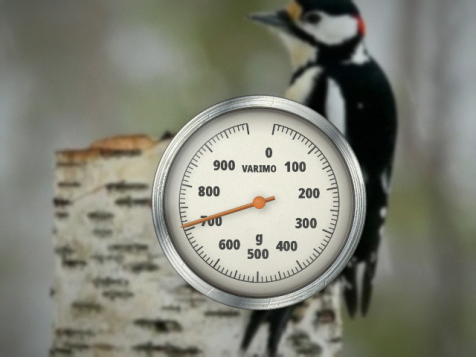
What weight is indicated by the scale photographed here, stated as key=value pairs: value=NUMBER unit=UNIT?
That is value=710 unit=g
